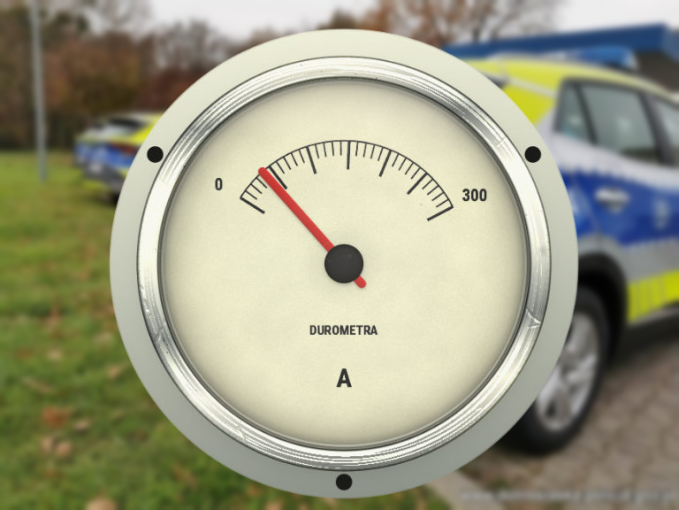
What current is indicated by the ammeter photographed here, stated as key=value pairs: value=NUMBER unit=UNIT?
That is value=40 unit=A
